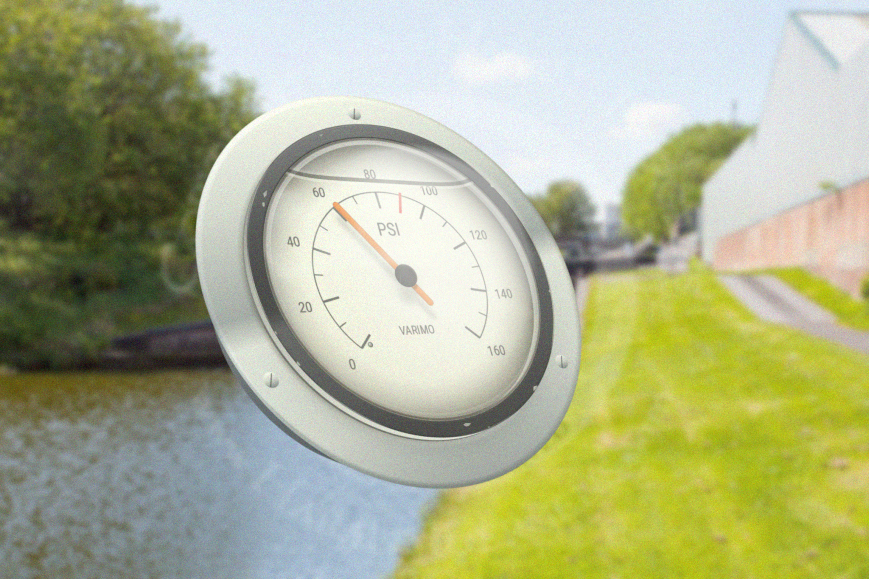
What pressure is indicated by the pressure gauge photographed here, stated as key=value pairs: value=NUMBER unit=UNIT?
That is value=60 unit=psi
